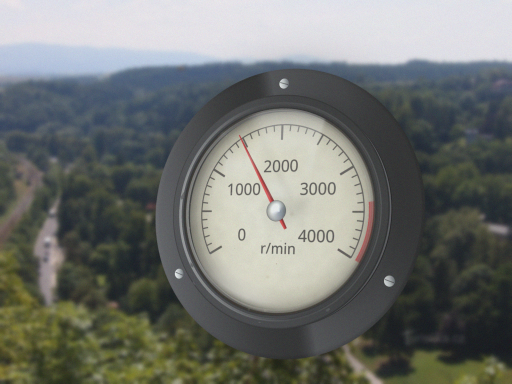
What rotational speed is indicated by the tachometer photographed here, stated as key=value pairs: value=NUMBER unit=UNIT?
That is value=1500 unit=rpm
